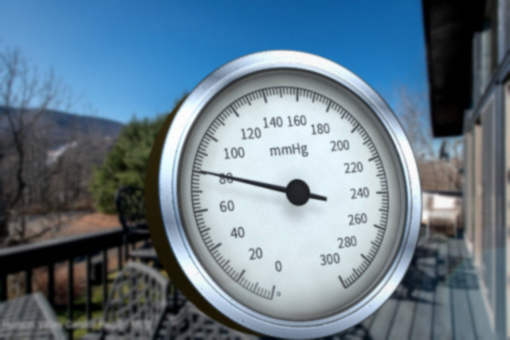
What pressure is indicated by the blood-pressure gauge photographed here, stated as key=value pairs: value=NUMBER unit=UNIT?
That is value=80 unit=mmHg
